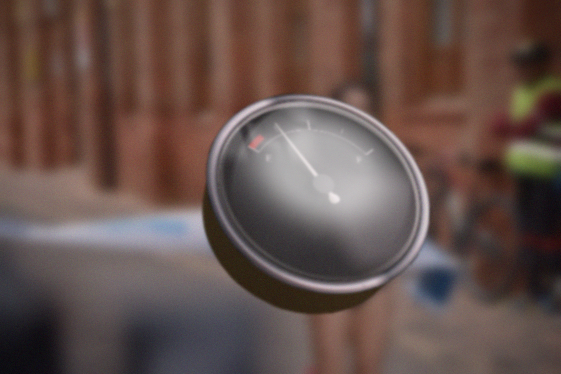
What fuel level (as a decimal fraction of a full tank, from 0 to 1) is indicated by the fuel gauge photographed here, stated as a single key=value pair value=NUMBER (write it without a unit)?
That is value=0.25
